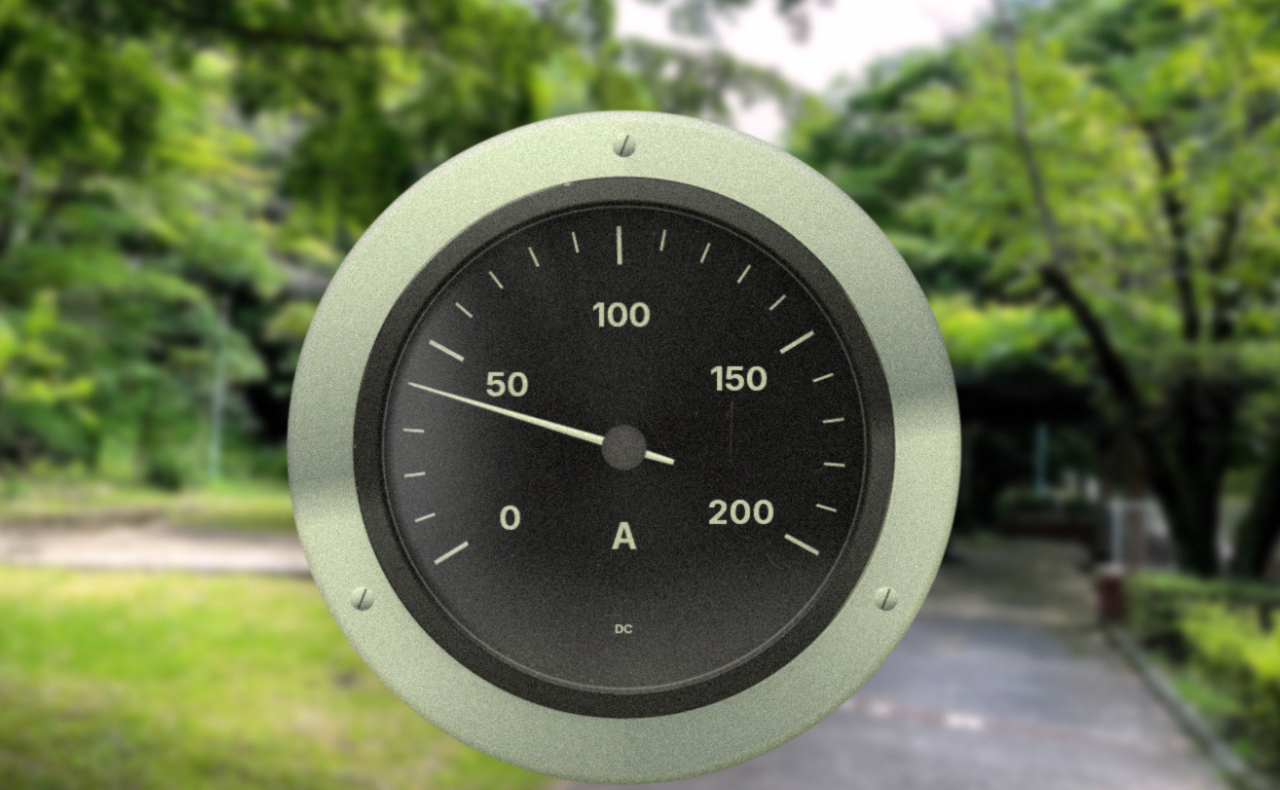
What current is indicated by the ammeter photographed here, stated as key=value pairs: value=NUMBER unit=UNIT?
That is value=40 unit=A
